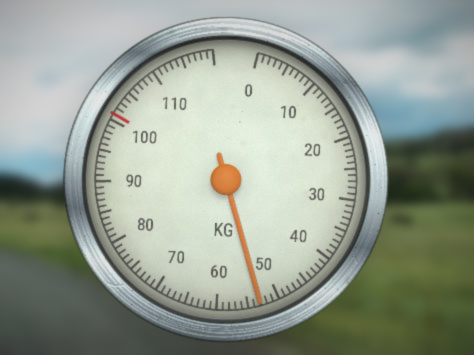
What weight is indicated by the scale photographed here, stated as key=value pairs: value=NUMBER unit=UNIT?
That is value=53 unit=kg
